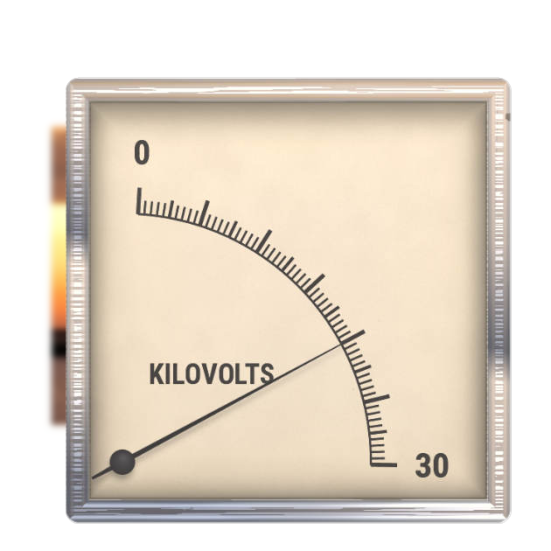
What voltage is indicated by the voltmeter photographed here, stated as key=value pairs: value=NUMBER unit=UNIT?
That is value=20 unit=kV
